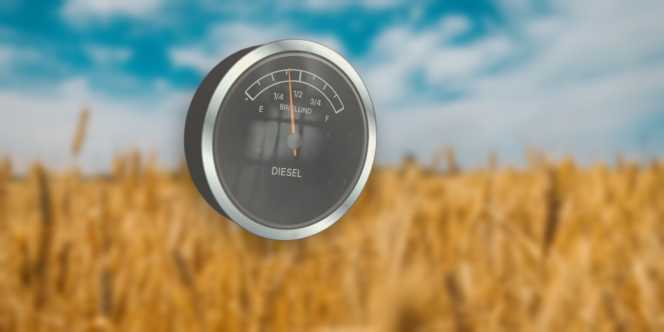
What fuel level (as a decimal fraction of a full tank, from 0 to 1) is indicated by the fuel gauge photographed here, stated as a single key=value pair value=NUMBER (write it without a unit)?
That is value=0.375
